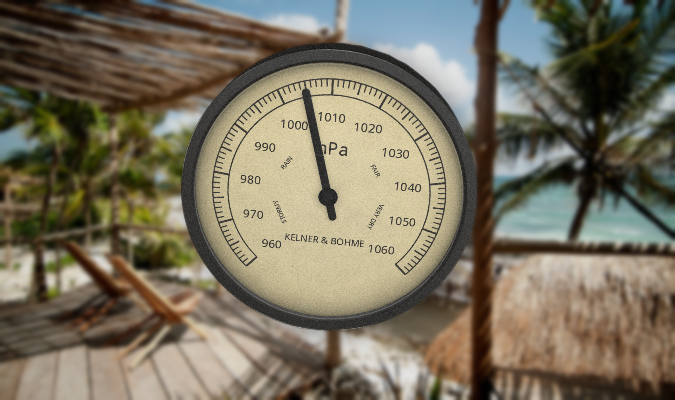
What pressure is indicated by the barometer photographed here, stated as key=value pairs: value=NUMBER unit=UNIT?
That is value=1005 unit=hPa
